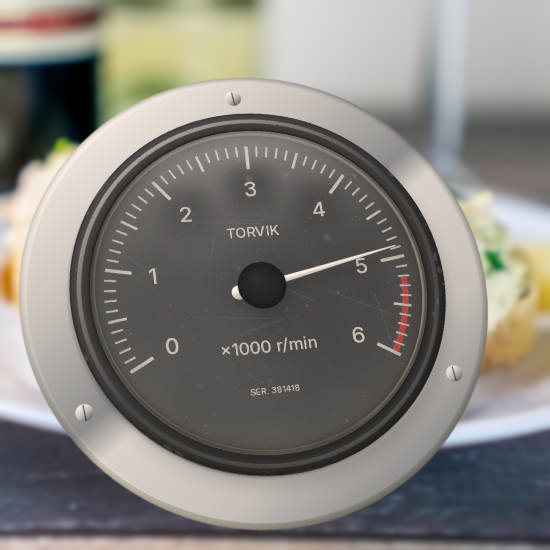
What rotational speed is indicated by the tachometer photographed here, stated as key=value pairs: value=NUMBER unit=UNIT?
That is value=4900 unit=rpm
